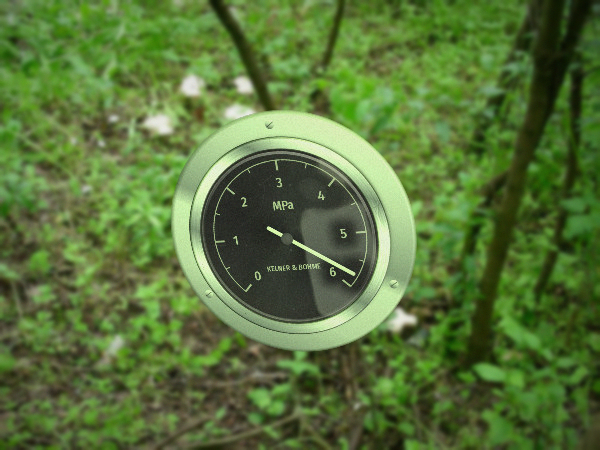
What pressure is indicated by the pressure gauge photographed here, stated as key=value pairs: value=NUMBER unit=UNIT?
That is value=5.75 unit=MPa
